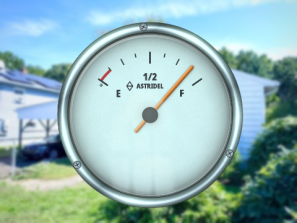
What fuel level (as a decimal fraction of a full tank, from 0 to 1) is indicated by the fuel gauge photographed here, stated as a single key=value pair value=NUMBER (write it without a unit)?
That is value=0.875
